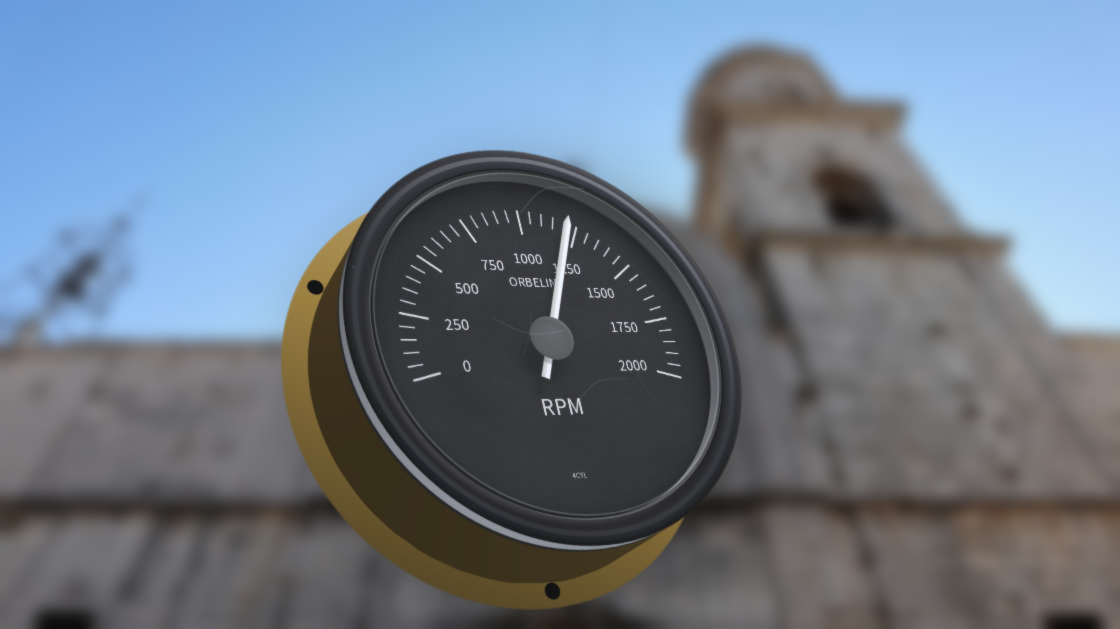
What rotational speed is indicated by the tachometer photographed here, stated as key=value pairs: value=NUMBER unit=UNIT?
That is value=1200 unit=rpm
